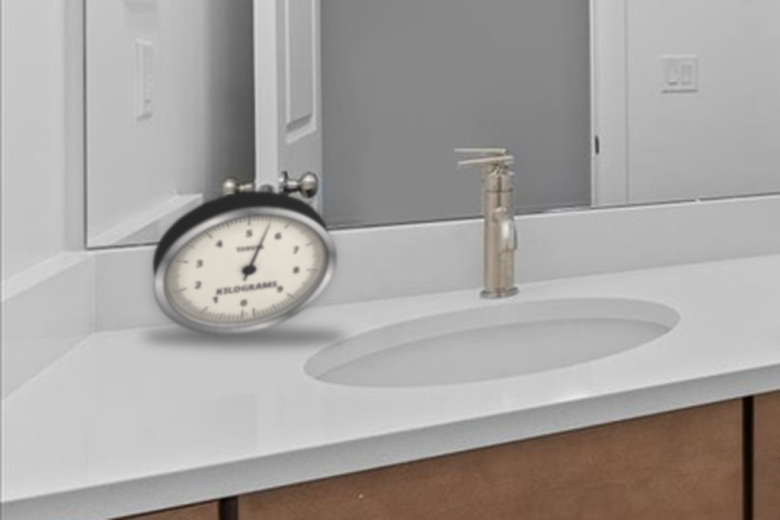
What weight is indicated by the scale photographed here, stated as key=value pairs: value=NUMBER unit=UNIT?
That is value=5.5 unit=kg
